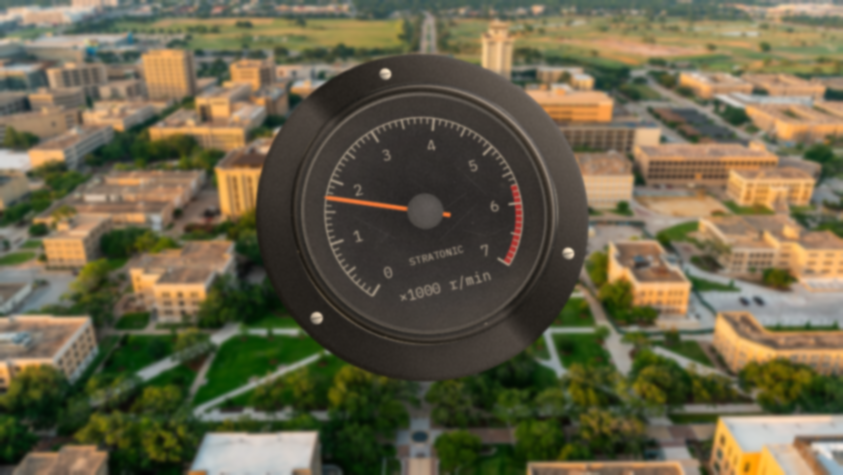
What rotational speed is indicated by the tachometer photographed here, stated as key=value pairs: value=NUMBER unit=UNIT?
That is value=1700 unit=rpm
